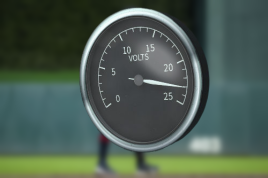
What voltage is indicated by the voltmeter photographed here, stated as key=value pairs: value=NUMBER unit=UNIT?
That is value=23 unit=V
